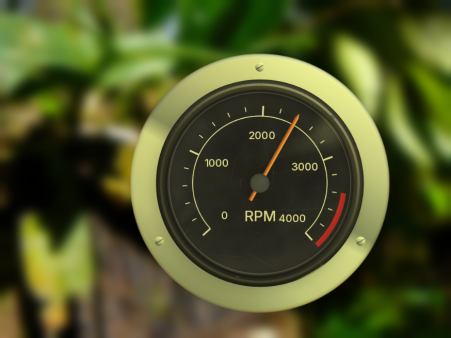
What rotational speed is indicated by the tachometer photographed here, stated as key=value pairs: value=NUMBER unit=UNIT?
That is value=2400 unit=rpm
